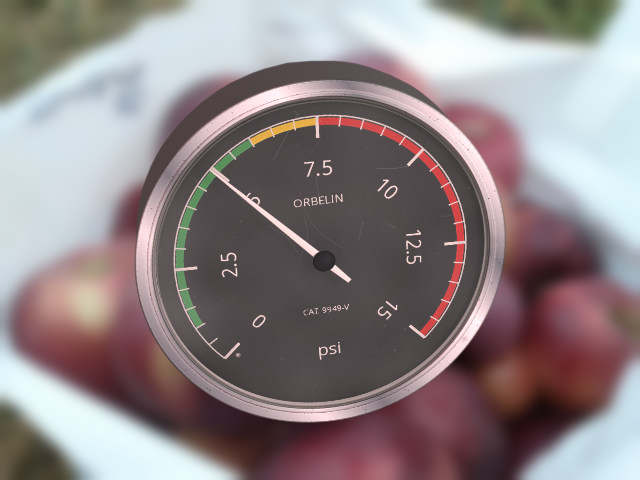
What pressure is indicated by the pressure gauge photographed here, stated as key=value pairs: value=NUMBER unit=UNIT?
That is value=5 unit=psi
